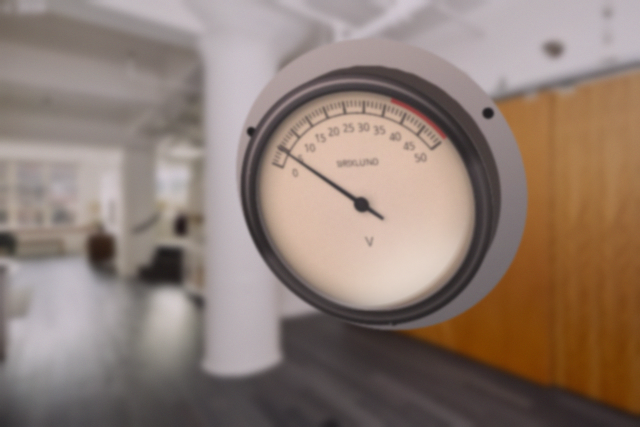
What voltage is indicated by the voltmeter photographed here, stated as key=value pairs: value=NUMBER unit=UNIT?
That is value=5 unit=V
